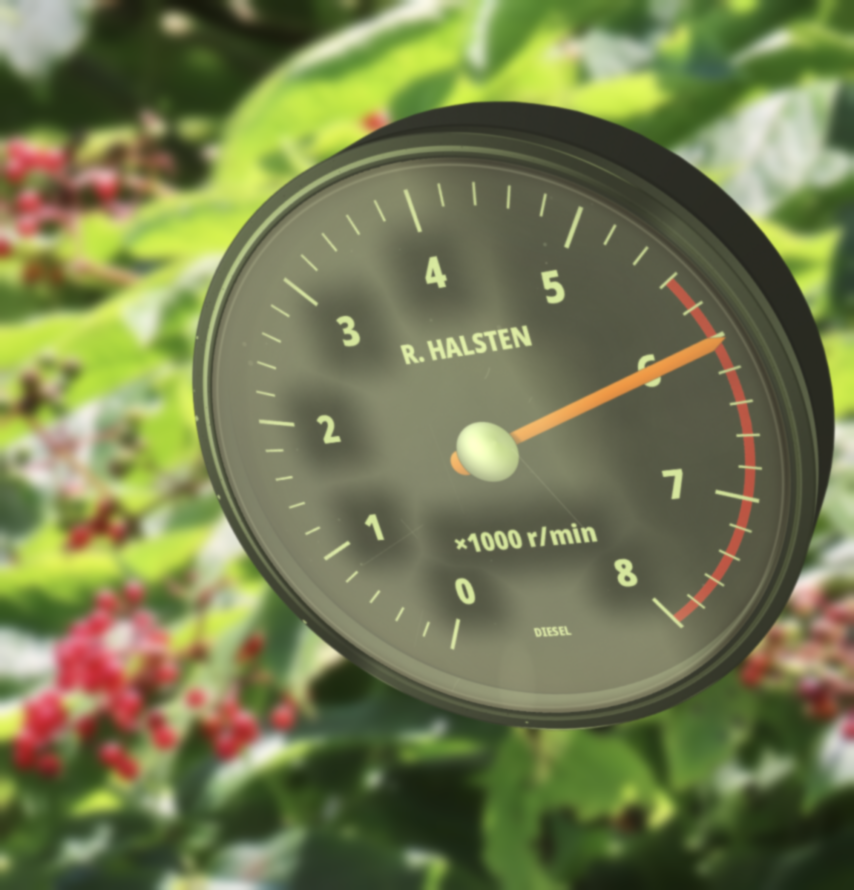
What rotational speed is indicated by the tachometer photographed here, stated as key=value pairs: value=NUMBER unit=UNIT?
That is value=6000 unit=rpm
